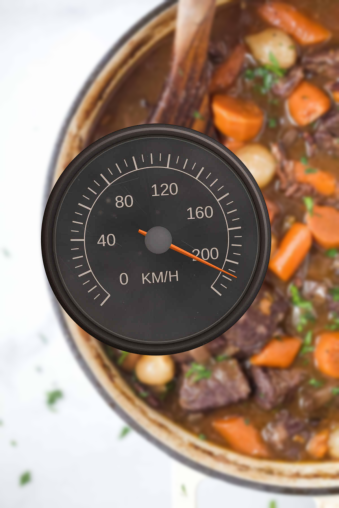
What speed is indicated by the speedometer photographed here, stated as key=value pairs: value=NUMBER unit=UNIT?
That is value=207.5 unit=km/h
